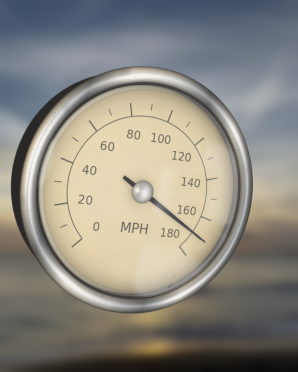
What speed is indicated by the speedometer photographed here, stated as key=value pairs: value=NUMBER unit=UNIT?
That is value=170 unit=mph
